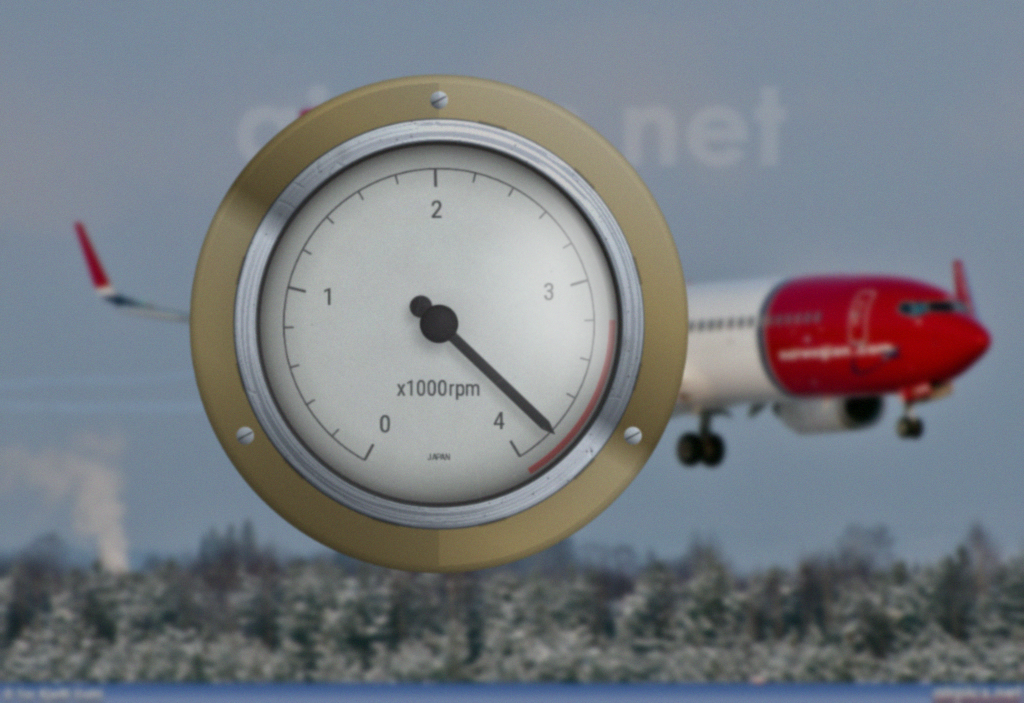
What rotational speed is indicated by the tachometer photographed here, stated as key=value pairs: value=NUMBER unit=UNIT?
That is value=3800 unit=rpm
